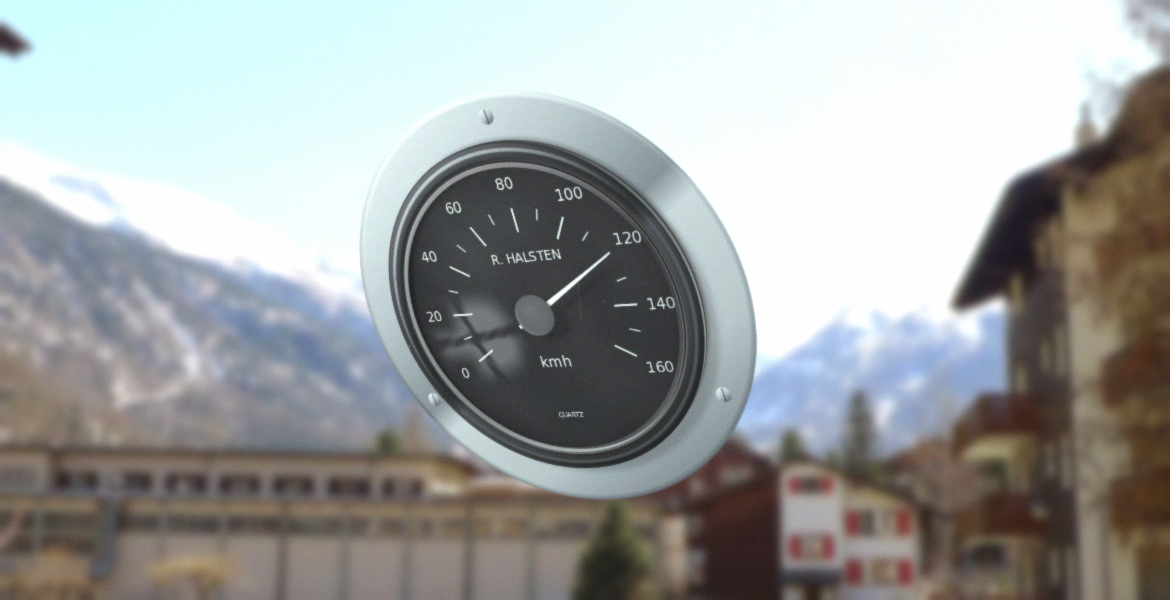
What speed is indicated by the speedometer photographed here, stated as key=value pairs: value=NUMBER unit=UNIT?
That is value=120 unit=km/h
